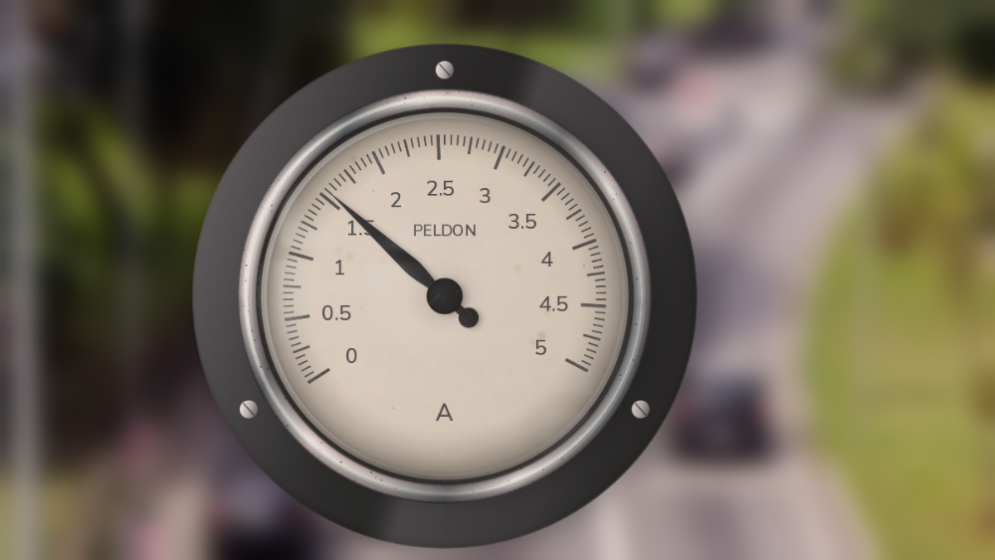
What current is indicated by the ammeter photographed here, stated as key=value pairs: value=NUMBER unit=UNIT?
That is value=1.55 unit=A
